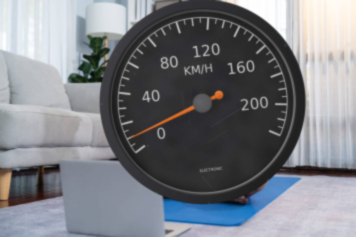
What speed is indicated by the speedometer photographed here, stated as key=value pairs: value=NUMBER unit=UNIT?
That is value=10 unit=km/h
